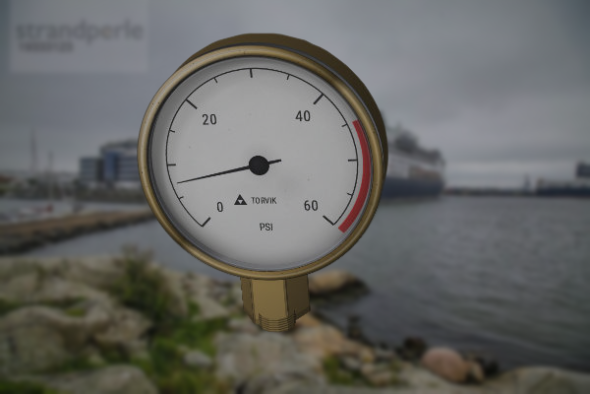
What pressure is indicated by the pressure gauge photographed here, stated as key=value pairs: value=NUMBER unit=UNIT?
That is value=7.5 unit=psi
